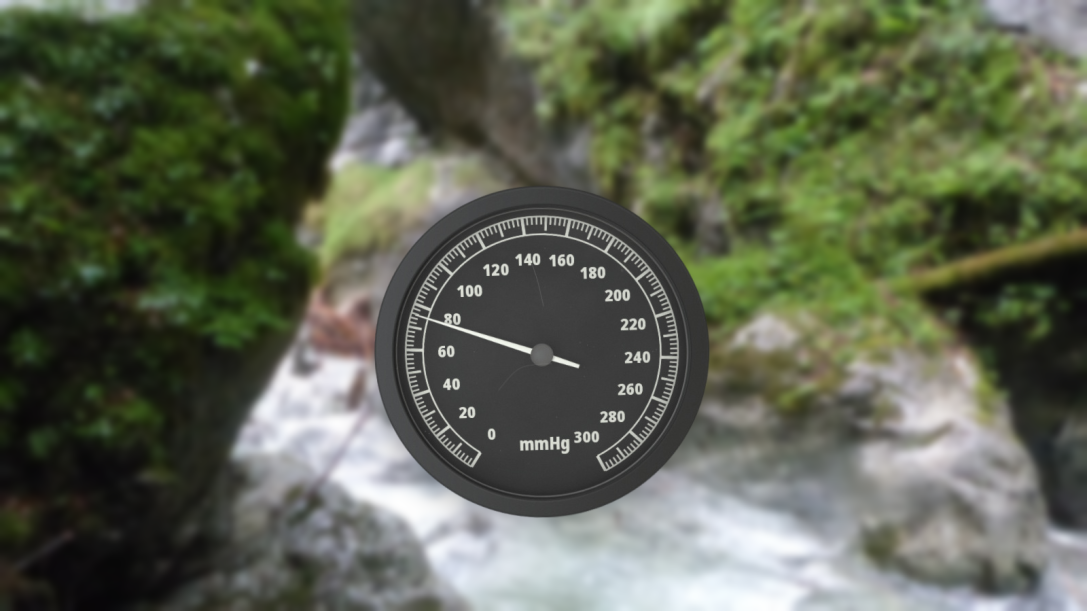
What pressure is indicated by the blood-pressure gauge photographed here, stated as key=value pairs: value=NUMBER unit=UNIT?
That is value=76 unit=mmHg
